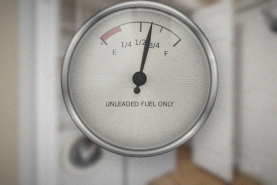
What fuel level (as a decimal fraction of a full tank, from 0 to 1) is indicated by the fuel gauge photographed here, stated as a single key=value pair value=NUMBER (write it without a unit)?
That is value=0.625
